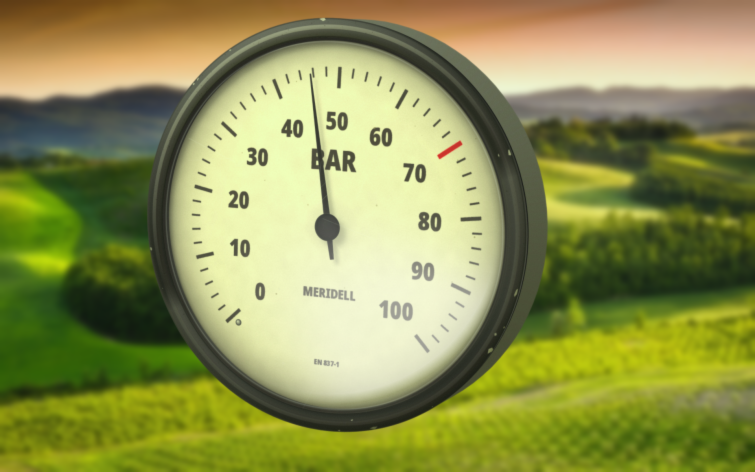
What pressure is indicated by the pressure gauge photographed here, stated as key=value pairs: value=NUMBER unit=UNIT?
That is value=46 unit=bar
